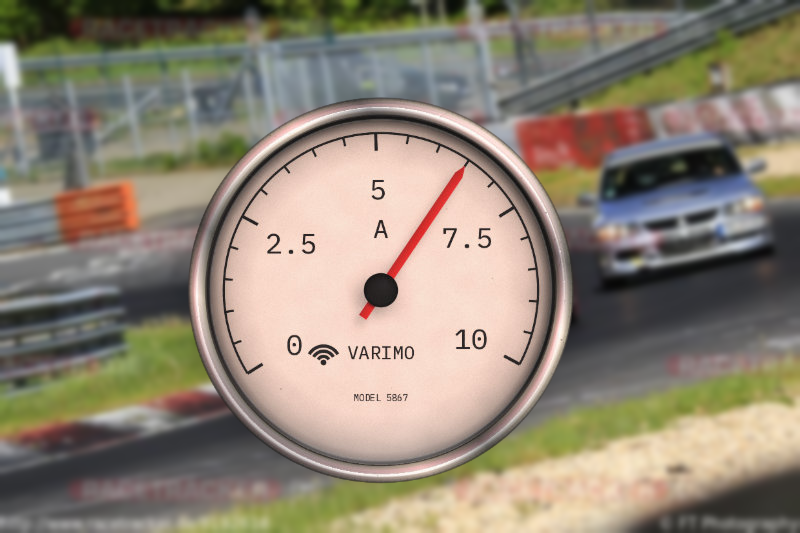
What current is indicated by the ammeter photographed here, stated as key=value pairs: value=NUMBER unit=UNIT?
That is value=6.5 unit=A
